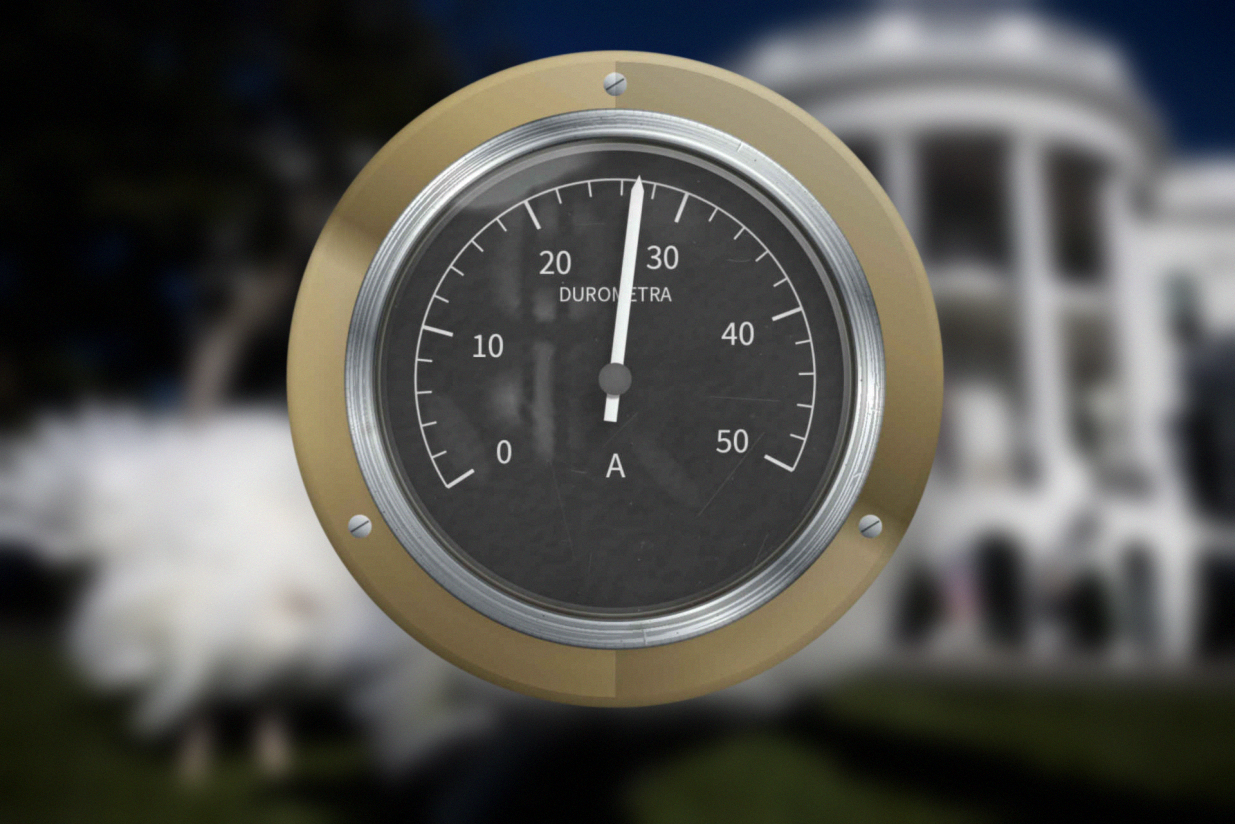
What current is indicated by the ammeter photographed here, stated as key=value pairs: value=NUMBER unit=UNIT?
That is value=27 unit=A
